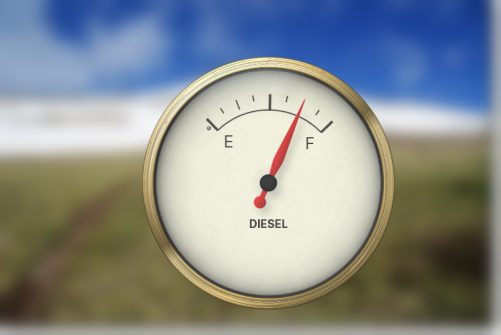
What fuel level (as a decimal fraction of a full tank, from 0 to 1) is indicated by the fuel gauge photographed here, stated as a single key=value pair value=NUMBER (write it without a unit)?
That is value=0.75
